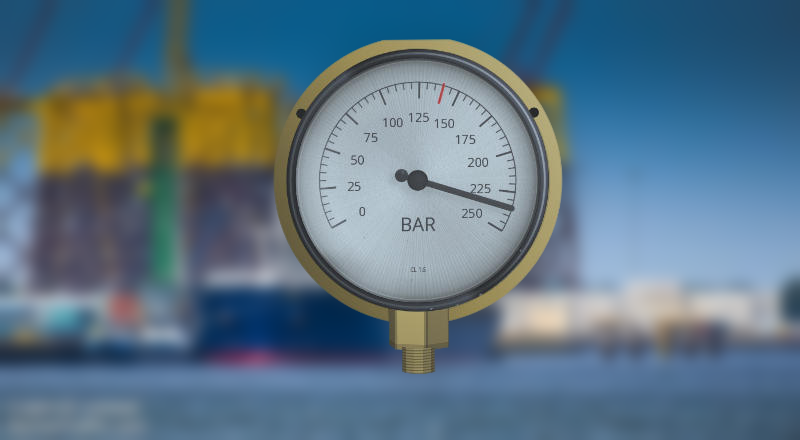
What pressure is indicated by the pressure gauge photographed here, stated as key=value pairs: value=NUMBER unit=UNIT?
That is value=235 unit=bar
